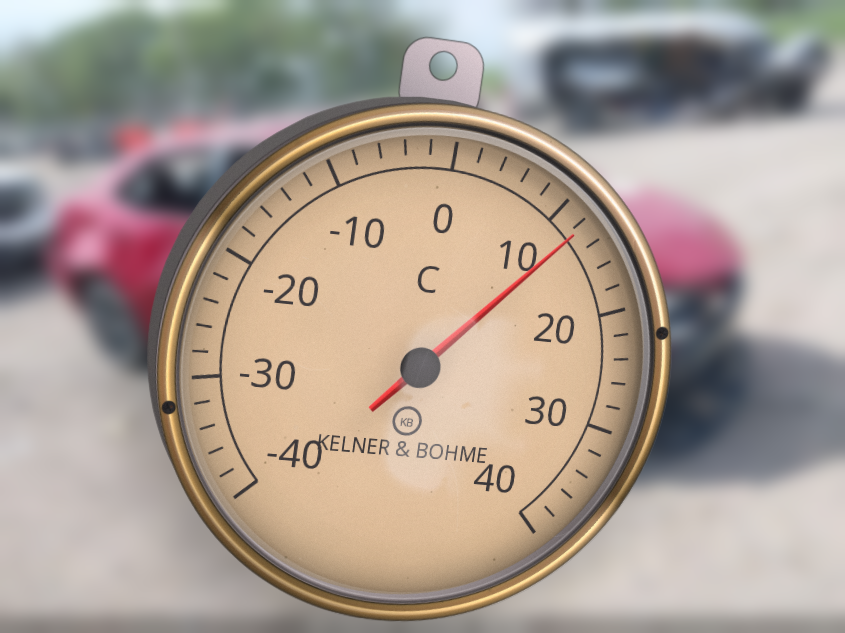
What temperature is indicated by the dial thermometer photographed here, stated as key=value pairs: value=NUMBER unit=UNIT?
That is value=12 unit=°C
